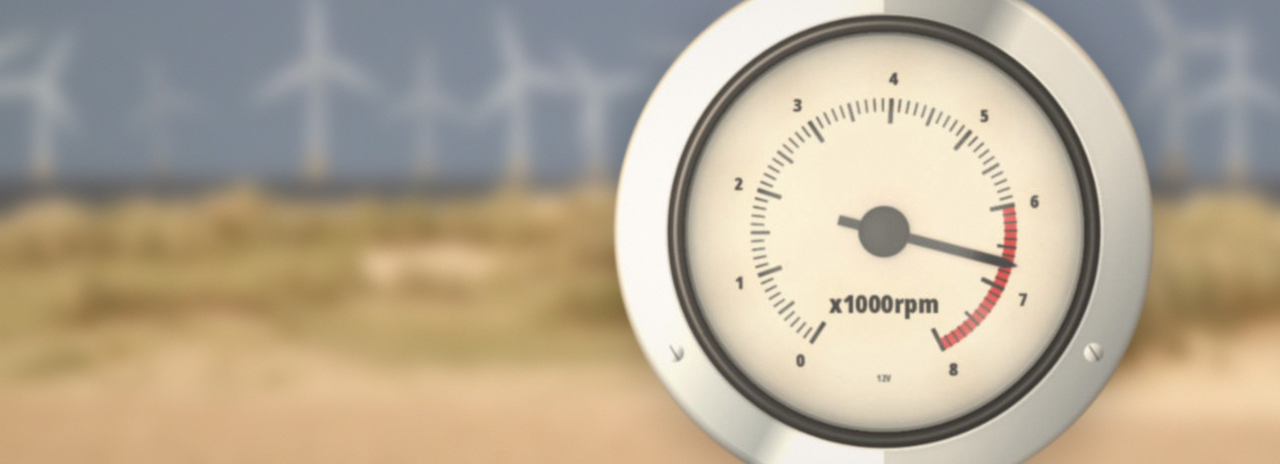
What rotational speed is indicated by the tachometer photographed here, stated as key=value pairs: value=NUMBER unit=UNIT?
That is value=6700 unit=rpm
